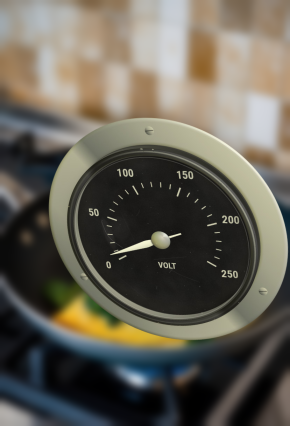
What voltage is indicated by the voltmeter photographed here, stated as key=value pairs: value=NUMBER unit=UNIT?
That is value=10 unit=V
